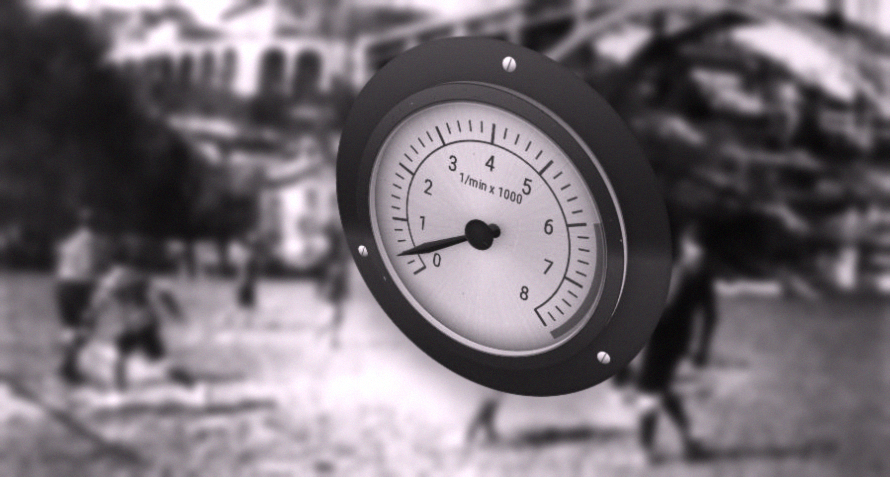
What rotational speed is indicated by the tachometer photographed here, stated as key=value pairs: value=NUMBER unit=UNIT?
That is value=400 unit=rpm
